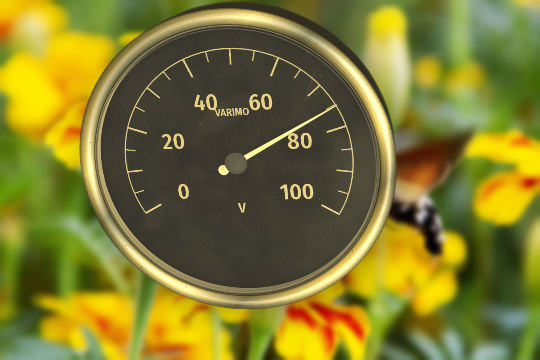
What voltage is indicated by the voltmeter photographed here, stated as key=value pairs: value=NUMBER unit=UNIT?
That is value=75 unit=V
